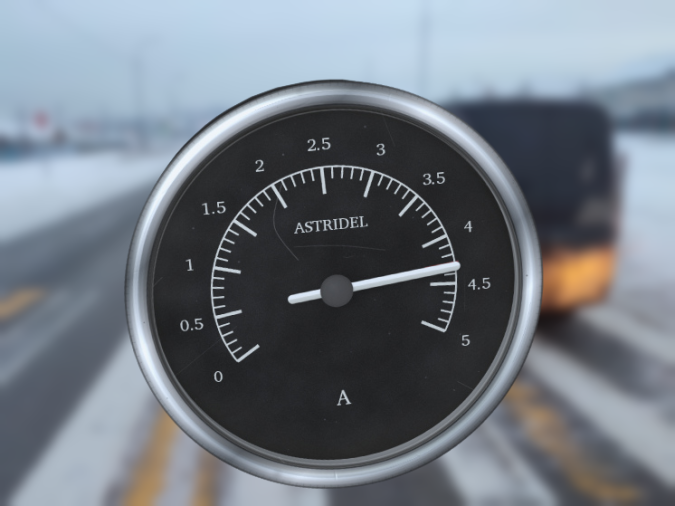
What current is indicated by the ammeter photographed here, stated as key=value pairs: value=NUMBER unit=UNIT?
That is value=4.3 unit=A
